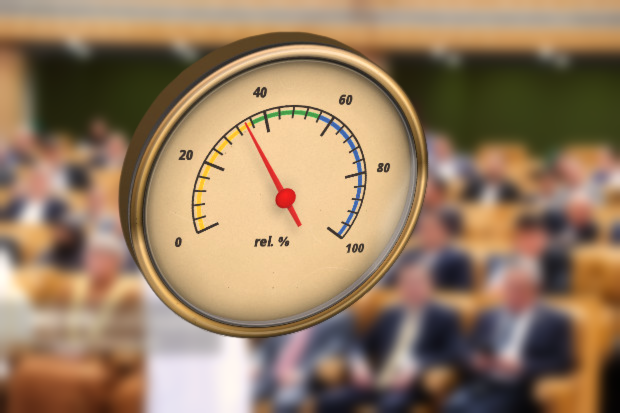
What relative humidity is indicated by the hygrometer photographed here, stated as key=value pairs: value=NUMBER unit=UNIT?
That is value=34 unit=%
